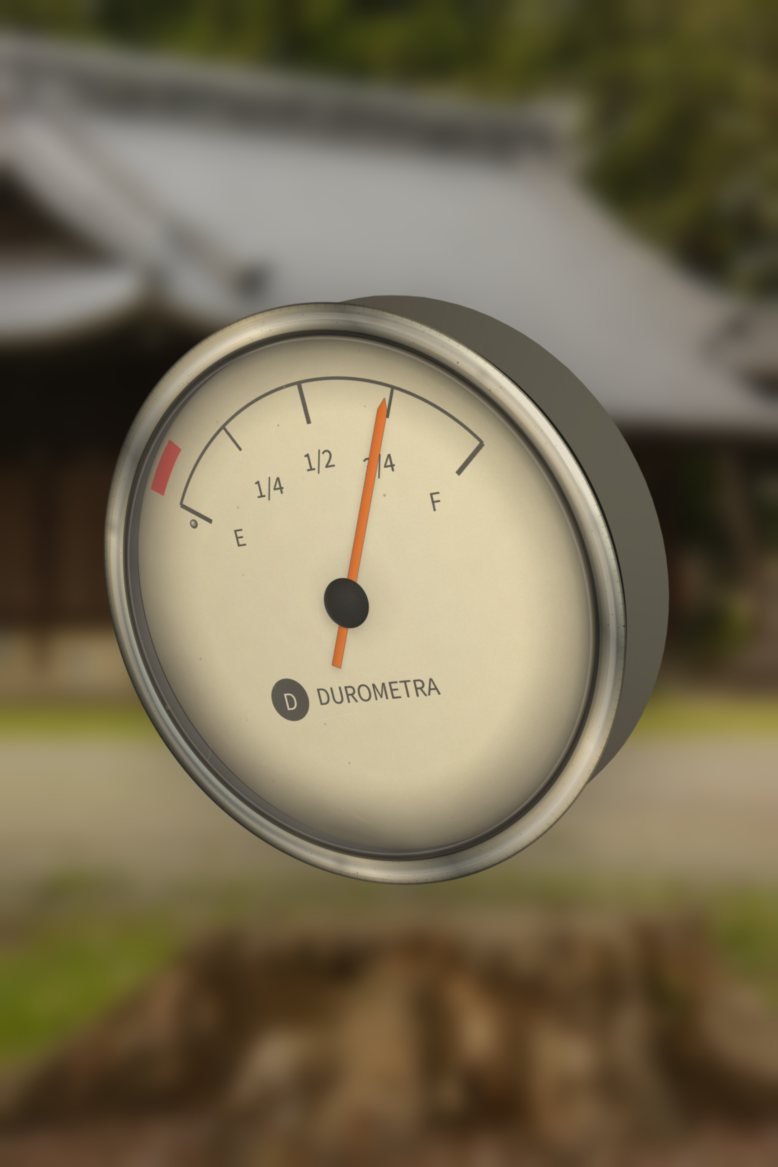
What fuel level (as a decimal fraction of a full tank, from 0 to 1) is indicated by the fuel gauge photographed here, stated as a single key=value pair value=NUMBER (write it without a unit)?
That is value=0.75
